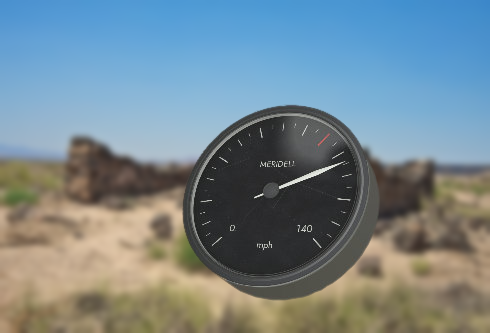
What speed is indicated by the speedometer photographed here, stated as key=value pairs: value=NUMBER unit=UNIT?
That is value=105 unit=mph
